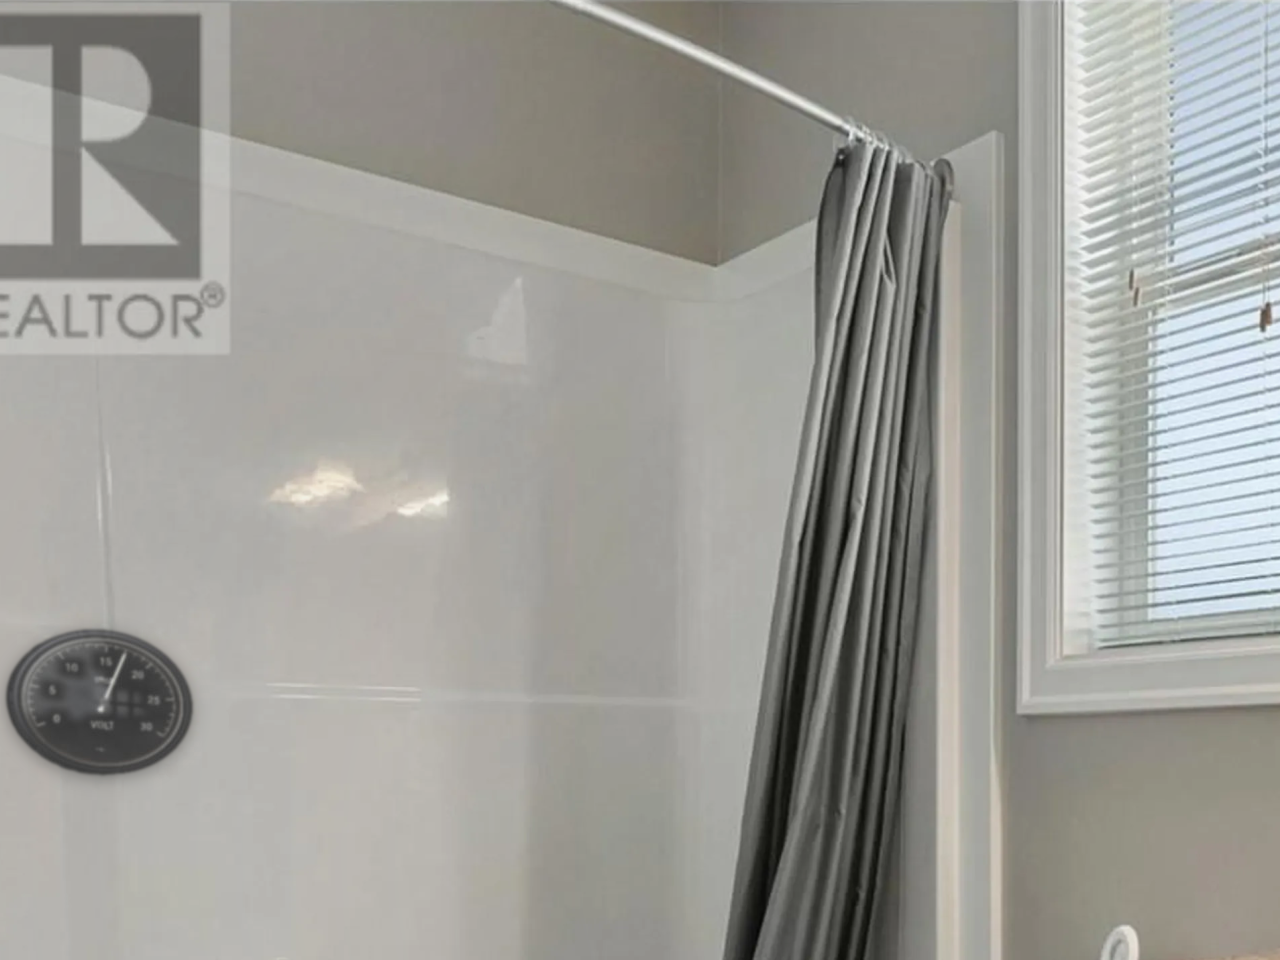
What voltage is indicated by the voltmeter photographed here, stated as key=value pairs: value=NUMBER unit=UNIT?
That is value=17 unit=V
